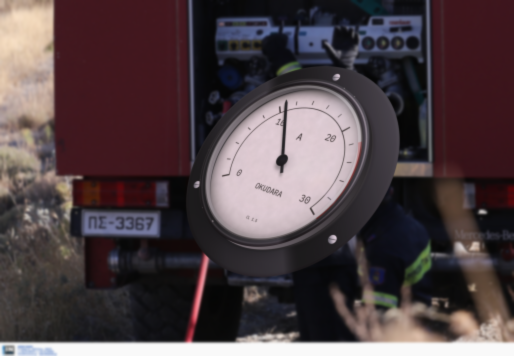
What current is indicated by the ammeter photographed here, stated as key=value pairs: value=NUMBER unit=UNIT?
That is value=11 unit=A
